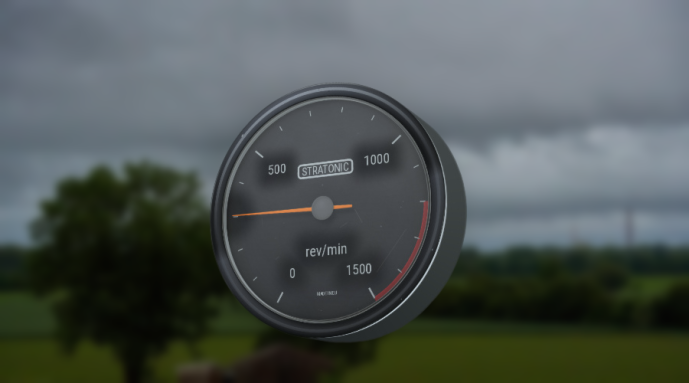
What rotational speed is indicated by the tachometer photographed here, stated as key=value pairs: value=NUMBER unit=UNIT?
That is value=300 unit=rpm
